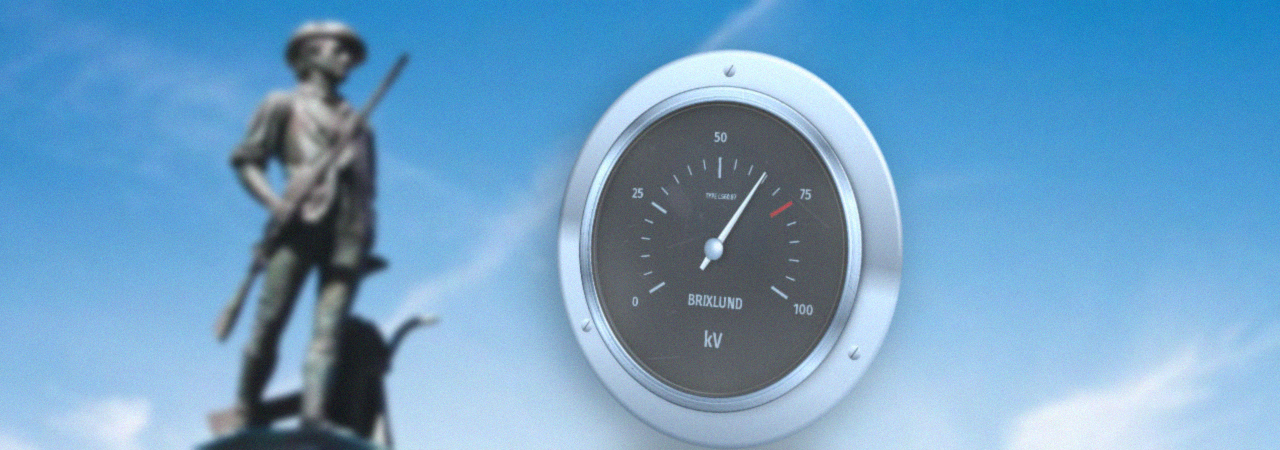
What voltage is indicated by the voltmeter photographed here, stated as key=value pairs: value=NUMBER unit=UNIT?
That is value=65 unit=kV
